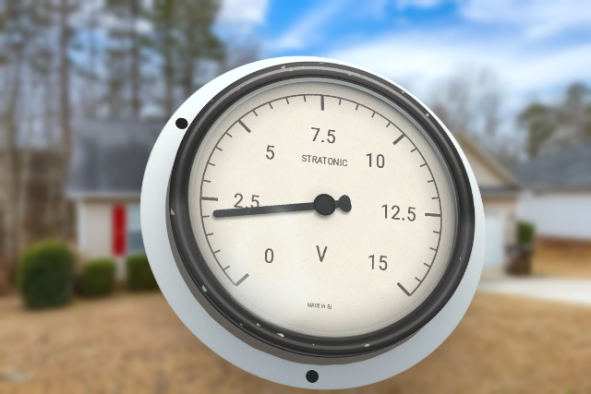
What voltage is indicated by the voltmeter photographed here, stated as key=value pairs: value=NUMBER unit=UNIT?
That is value=2 unit=V
